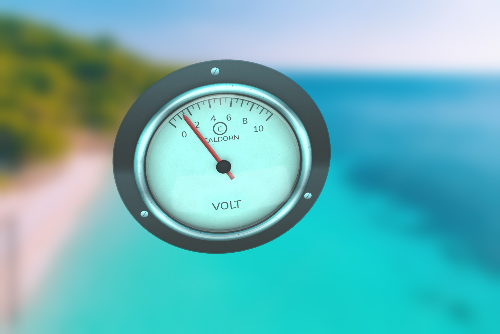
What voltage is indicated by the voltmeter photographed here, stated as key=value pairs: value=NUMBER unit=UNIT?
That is value=1.5 unit=V
